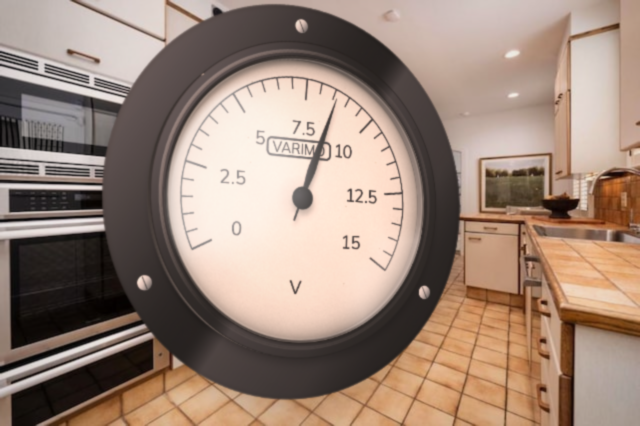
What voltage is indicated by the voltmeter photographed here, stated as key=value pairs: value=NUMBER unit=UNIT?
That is value=8.5 unit=V
